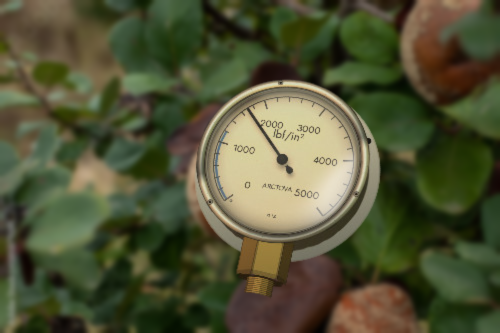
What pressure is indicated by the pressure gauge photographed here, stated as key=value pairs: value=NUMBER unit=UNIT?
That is value=1700 unit=psi
